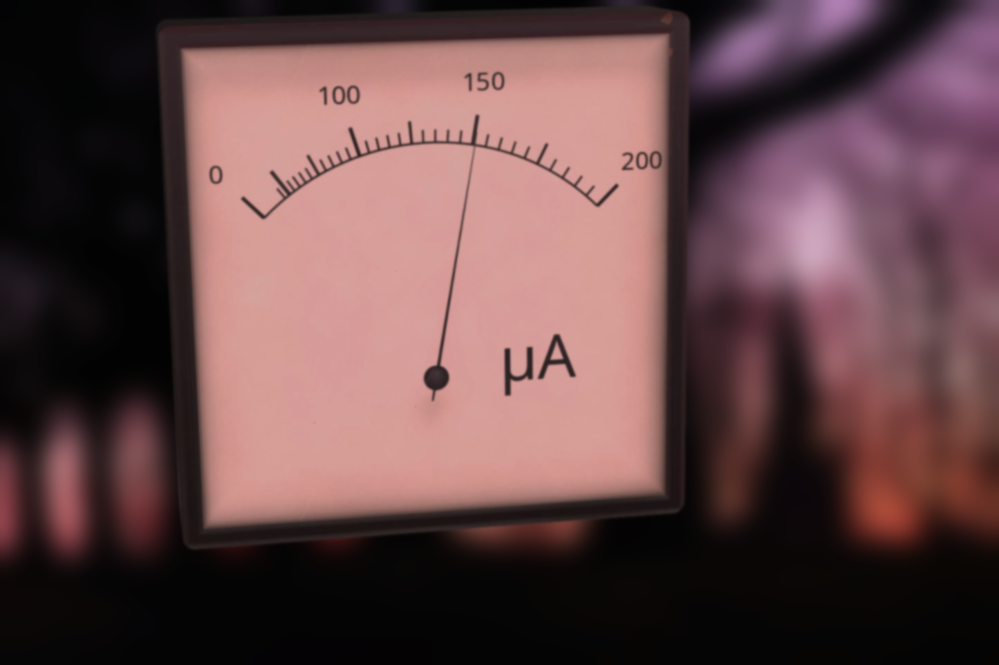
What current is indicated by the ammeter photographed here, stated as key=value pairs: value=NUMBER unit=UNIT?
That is value=150 unit=µA
